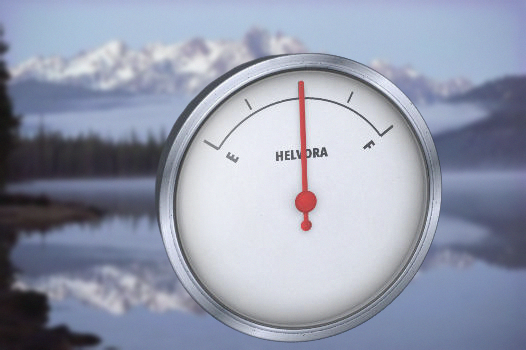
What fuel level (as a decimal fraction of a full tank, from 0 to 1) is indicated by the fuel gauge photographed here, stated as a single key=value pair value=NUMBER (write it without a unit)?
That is value=0.5
